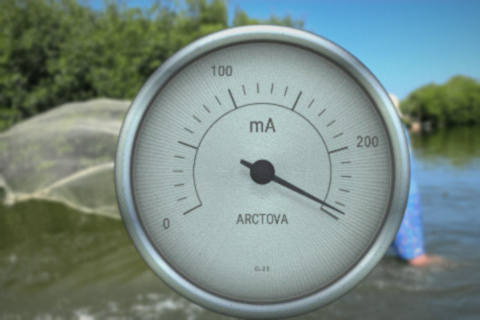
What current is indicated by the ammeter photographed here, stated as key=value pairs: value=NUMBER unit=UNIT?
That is value=245 unit=mA
